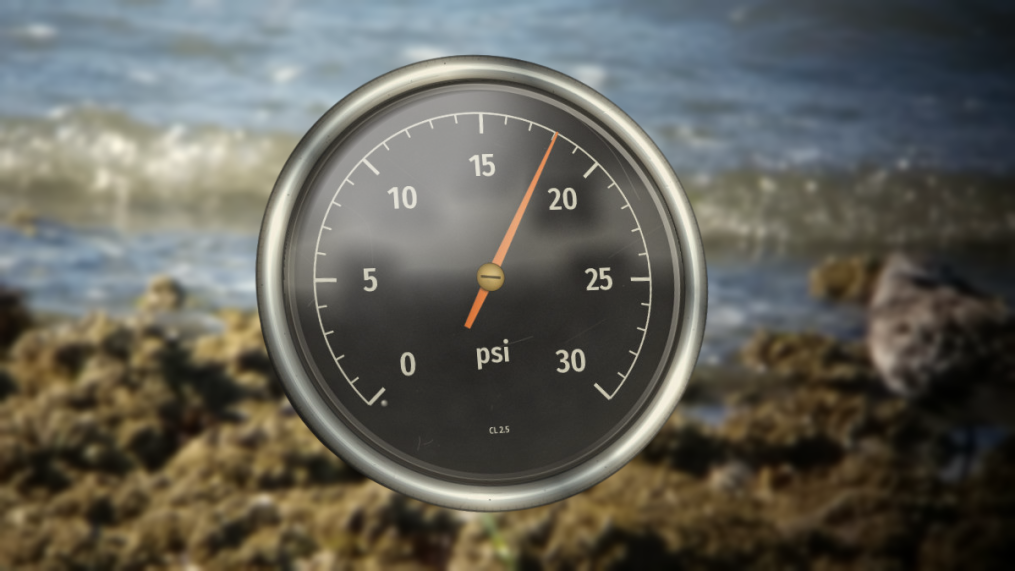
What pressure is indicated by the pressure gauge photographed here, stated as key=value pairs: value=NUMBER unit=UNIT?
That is value=18 unit=psi
